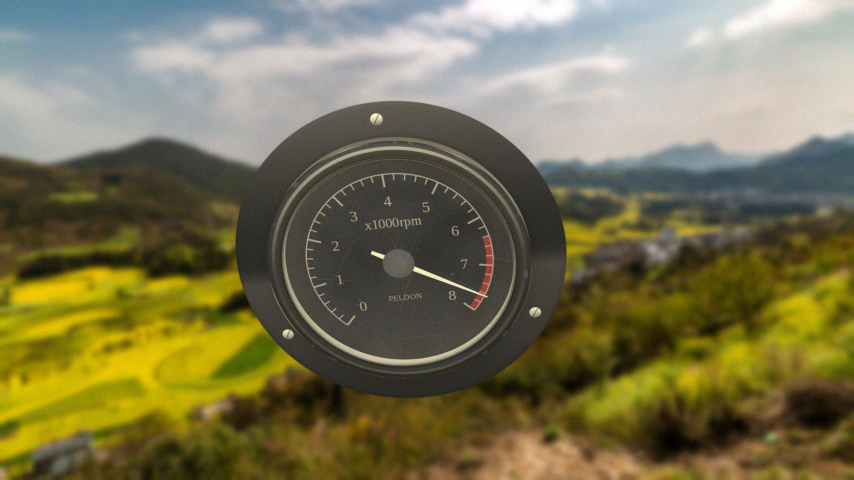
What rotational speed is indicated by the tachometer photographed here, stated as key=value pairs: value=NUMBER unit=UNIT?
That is value=7600 unit=rpm
